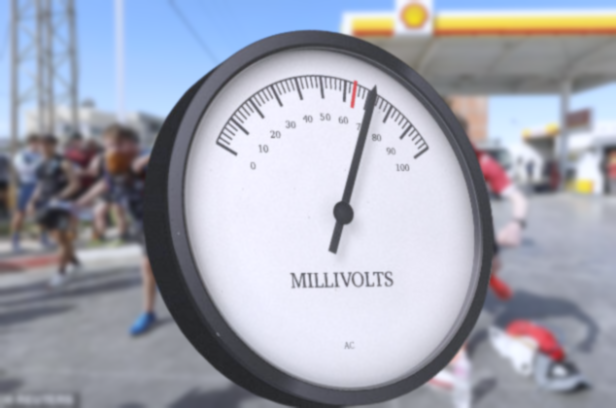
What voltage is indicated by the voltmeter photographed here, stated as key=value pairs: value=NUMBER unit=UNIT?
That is value=70 unit=mV
